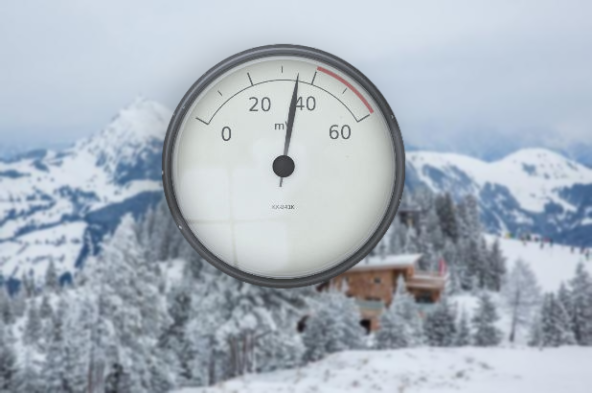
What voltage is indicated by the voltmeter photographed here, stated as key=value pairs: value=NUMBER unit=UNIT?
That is value=35 unit=mV
